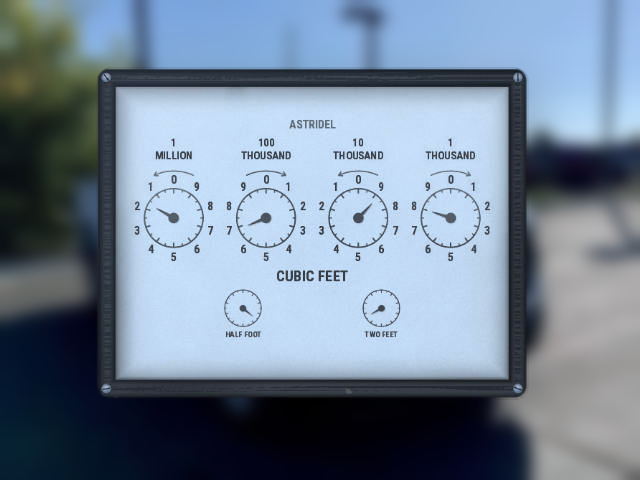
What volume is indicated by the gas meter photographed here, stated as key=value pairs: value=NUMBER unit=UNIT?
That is value=168800 unit=ft³
